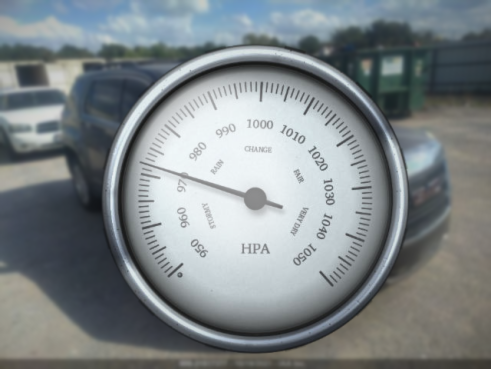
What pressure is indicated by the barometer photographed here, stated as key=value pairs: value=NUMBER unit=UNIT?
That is value=972 unit=hPa
